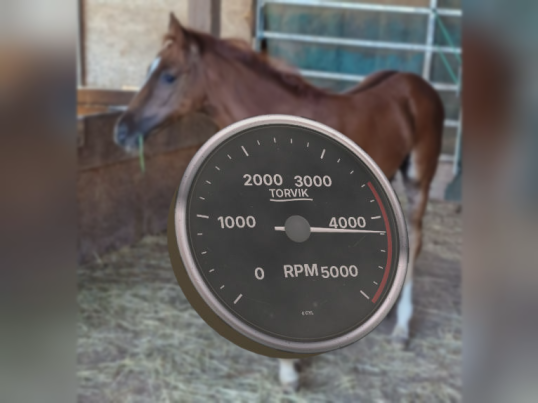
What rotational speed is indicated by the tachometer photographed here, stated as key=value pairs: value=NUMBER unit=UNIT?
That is value=4200 unit=rpm
